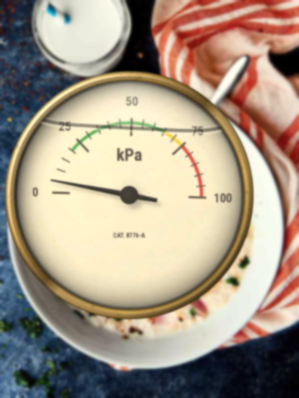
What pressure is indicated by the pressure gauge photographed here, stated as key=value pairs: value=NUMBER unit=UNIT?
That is value=5 unit=kPa
